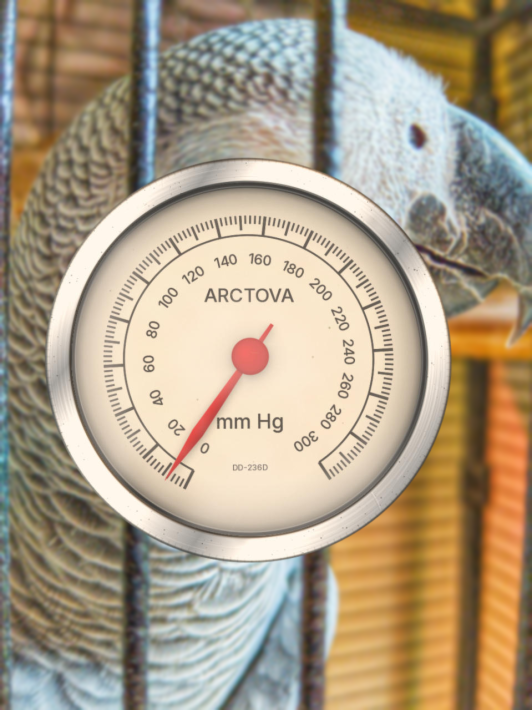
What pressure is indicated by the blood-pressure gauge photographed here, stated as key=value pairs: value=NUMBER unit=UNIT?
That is value=8 unit=mmHg
